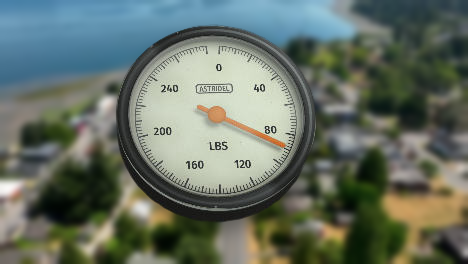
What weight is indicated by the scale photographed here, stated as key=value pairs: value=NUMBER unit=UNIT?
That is value=90 unit=lb
